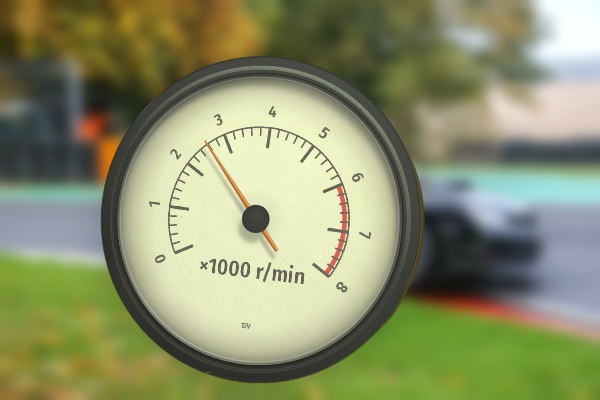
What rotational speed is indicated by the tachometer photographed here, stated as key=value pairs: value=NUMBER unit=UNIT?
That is value=2600 unit=rpm
